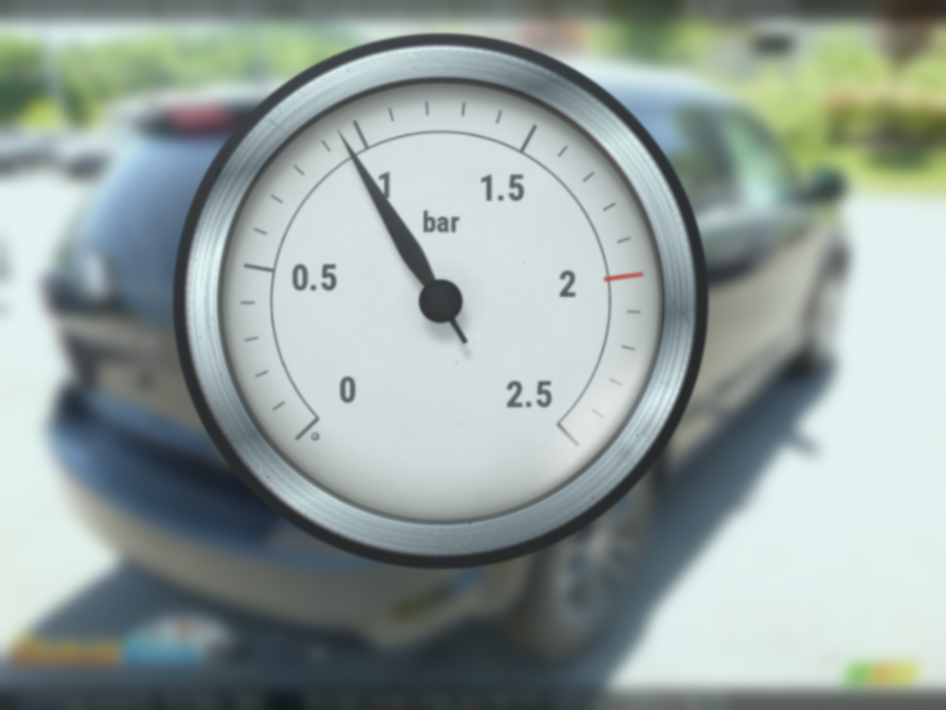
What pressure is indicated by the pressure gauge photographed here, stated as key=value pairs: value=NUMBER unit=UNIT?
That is value=0.95 unit=bar
